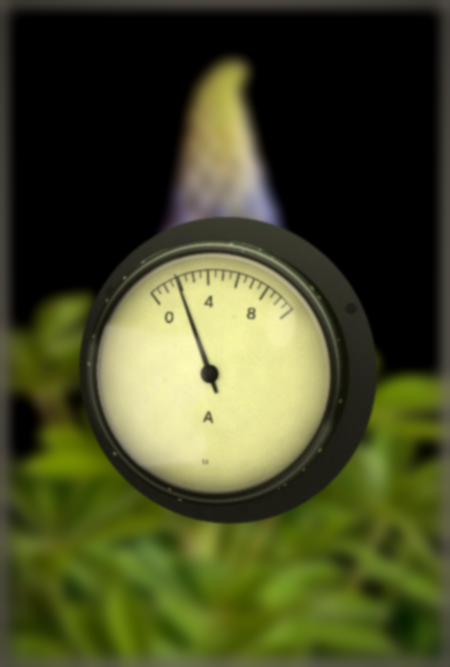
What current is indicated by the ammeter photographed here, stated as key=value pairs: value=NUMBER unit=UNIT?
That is value=2 unit=A
